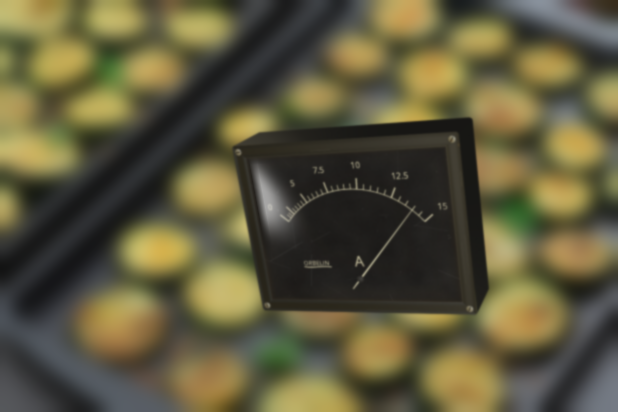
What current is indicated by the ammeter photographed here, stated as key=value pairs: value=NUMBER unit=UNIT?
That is value=14 unit=A
